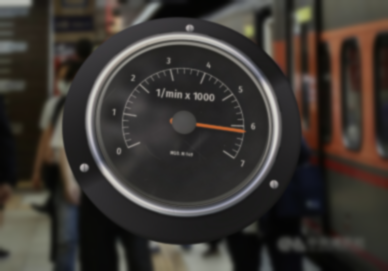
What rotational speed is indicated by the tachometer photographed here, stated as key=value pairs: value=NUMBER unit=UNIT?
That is value=6200 unit=rpm
